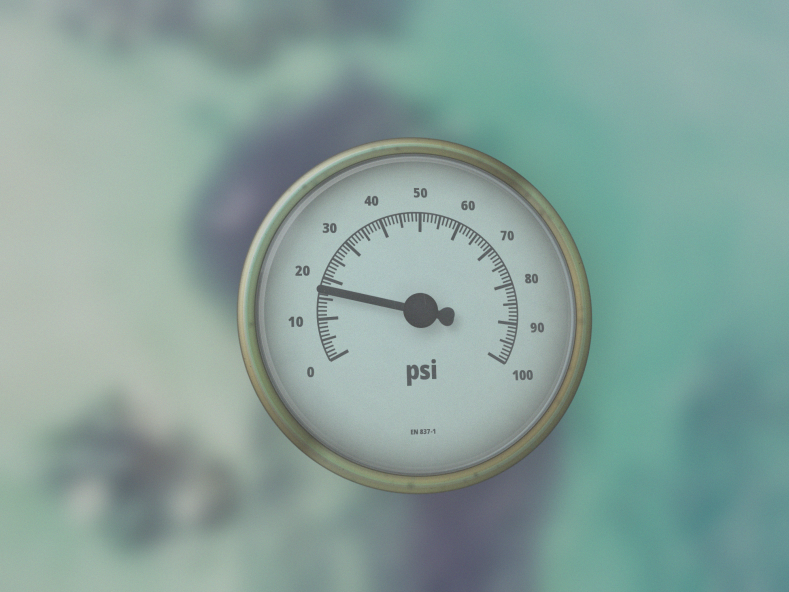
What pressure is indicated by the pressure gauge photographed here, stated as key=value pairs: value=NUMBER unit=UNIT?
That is value=17 unit=psi
